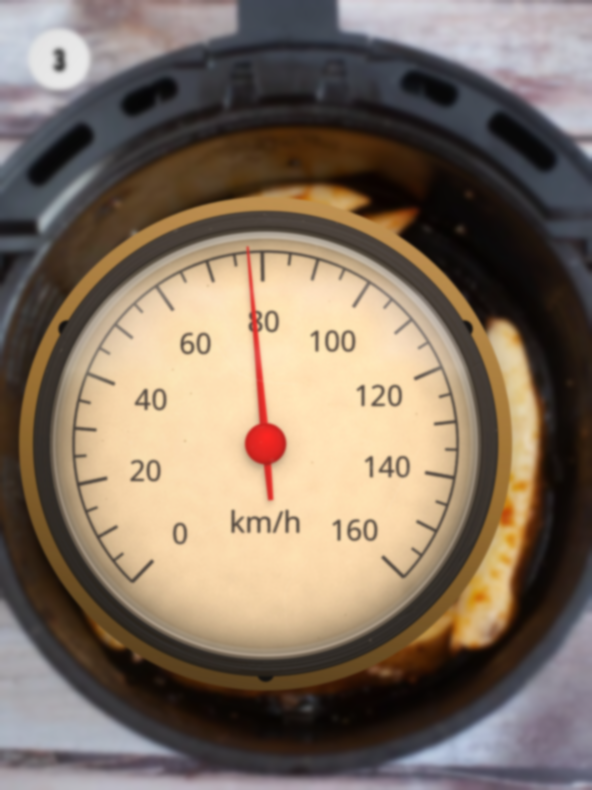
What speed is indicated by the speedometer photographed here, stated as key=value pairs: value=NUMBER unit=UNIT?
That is value=77.5 unit=km/h
